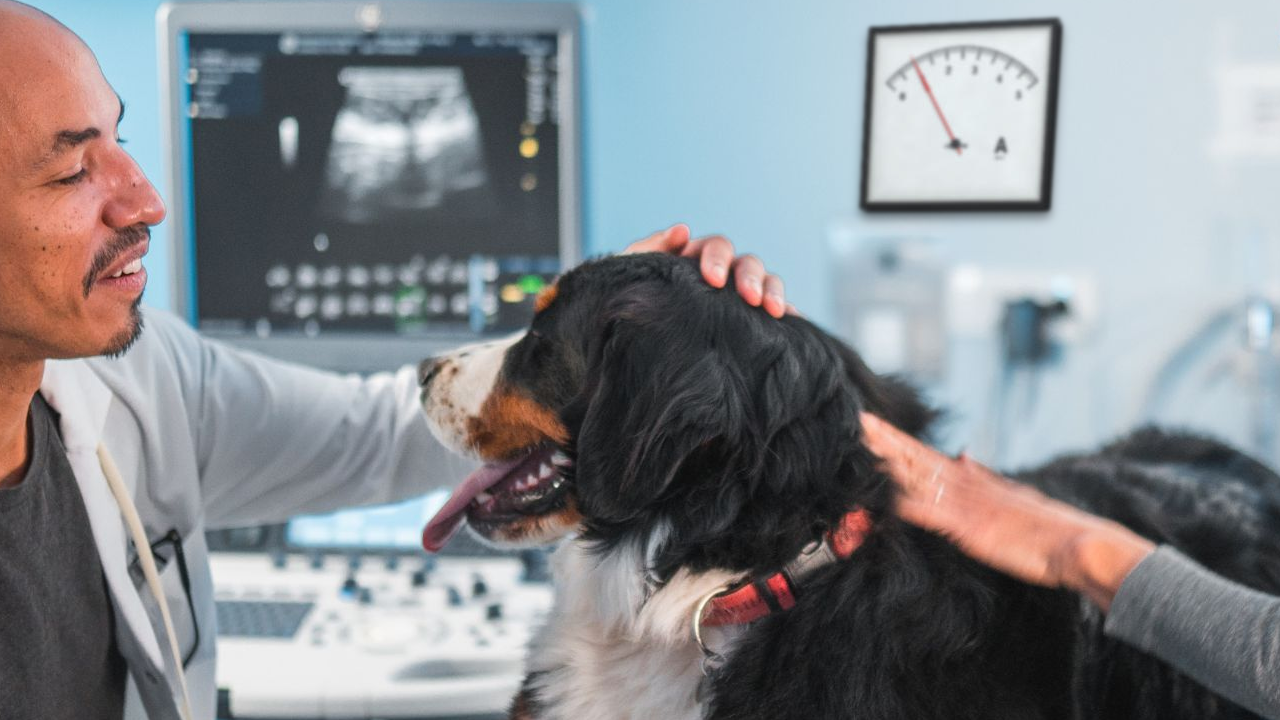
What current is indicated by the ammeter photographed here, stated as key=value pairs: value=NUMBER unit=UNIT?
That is value=1 unit=A
